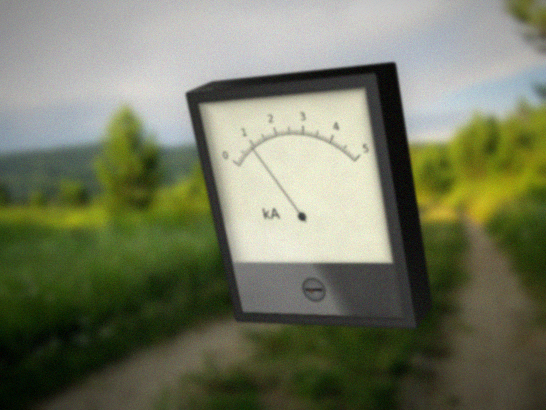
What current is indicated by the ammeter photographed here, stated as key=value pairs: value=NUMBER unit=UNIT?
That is value=1 unit=kA
